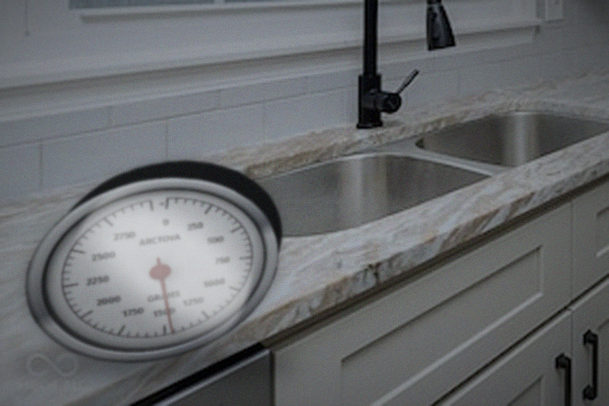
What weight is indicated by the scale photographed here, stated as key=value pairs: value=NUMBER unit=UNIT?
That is value=1450 unit=g
